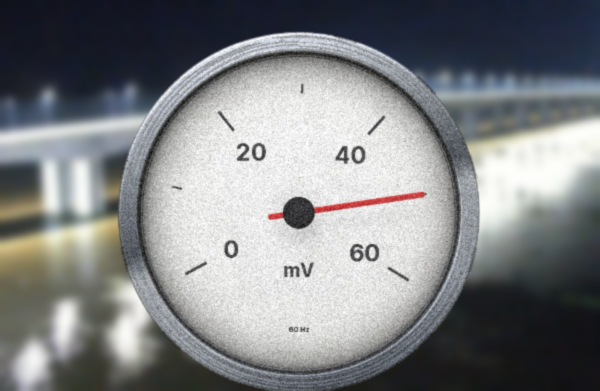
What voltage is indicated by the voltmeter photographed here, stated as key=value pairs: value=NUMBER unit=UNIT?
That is value=50 unit=mV
